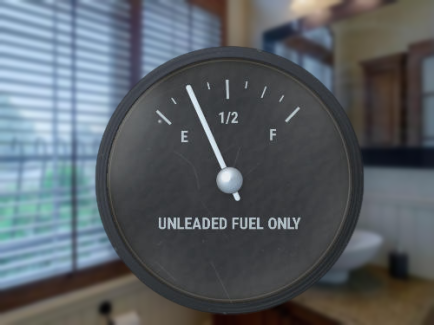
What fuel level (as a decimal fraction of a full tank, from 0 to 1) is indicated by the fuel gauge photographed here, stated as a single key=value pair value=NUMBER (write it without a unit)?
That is value=0.25
